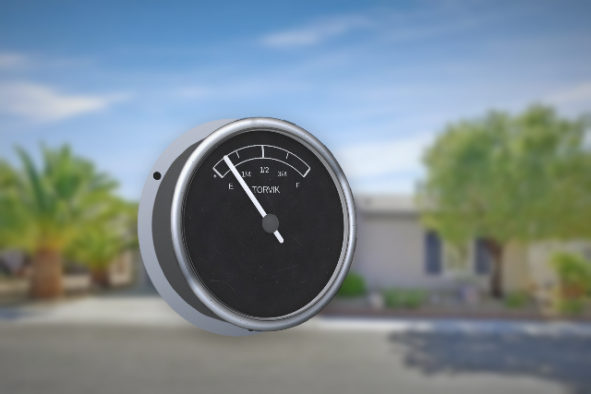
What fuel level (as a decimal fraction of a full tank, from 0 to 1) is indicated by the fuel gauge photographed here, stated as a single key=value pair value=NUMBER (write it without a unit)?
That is value=0.125
